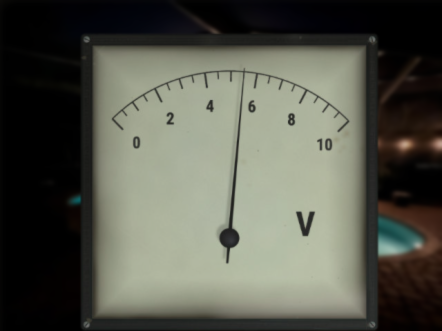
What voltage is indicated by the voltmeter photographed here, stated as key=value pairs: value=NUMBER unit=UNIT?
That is value=5.5 unit=V
